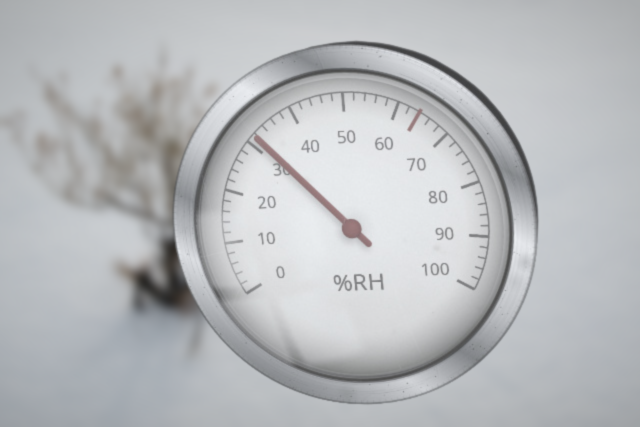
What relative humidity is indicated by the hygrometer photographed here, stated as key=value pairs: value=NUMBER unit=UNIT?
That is value=32 unit=%
